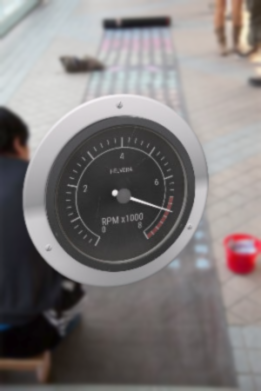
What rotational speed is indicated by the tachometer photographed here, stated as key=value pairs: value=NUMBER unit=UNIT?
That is value=7000 unit=rpm
